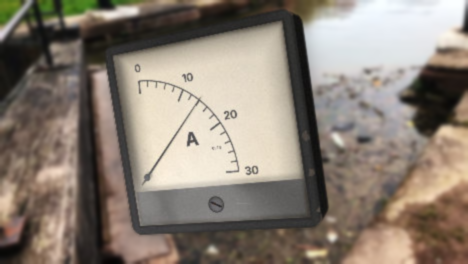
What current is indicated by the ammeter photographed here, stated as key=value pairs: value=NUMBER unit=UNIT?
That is value=14 unit=A
